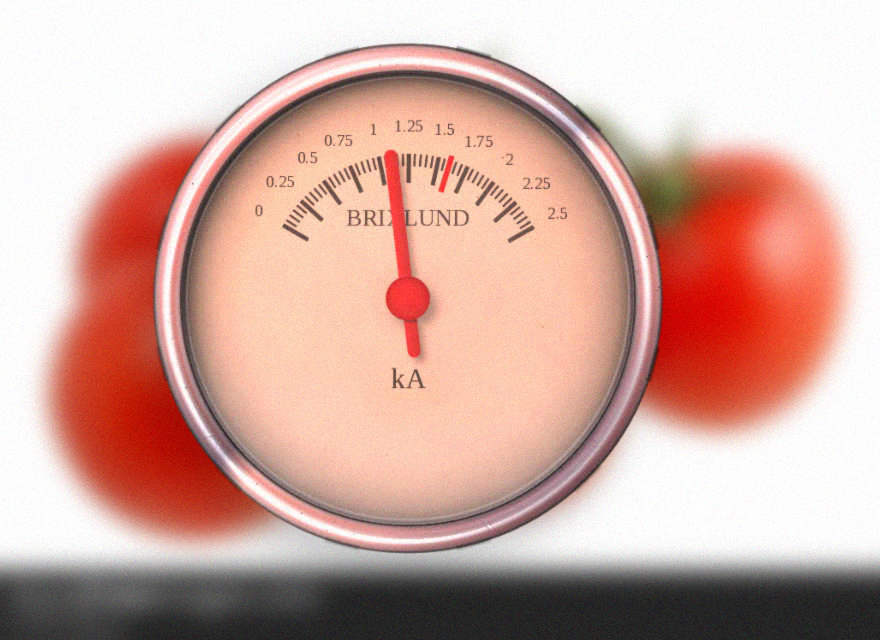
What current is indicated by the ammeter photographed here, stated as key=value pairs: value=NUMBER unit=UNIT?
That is value=1.1 unit=kA
